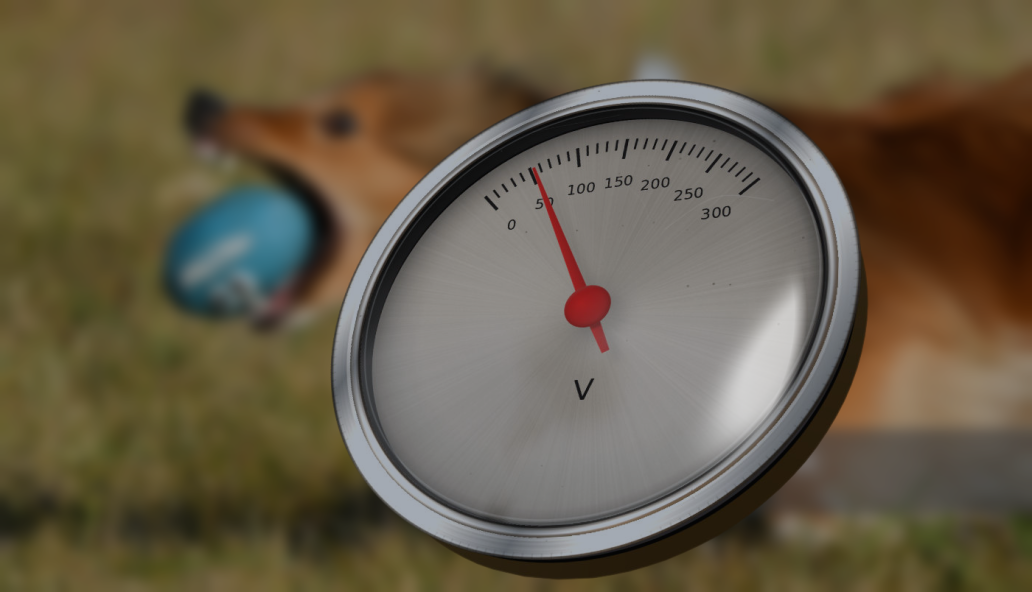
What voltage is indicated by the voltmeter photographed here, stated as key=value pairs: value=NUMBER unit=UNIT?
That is value=55 unit=V
